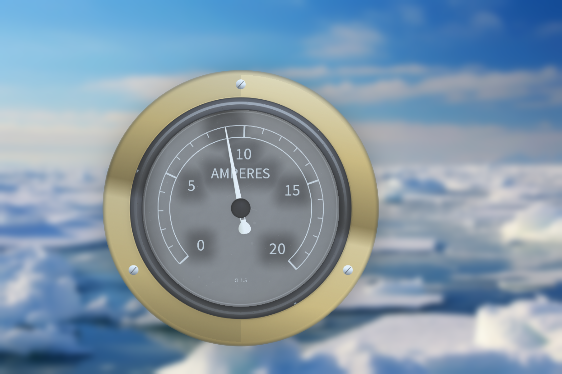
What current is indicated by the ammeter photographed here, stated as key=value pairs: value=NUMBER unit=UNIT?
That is value=9 unit=A
